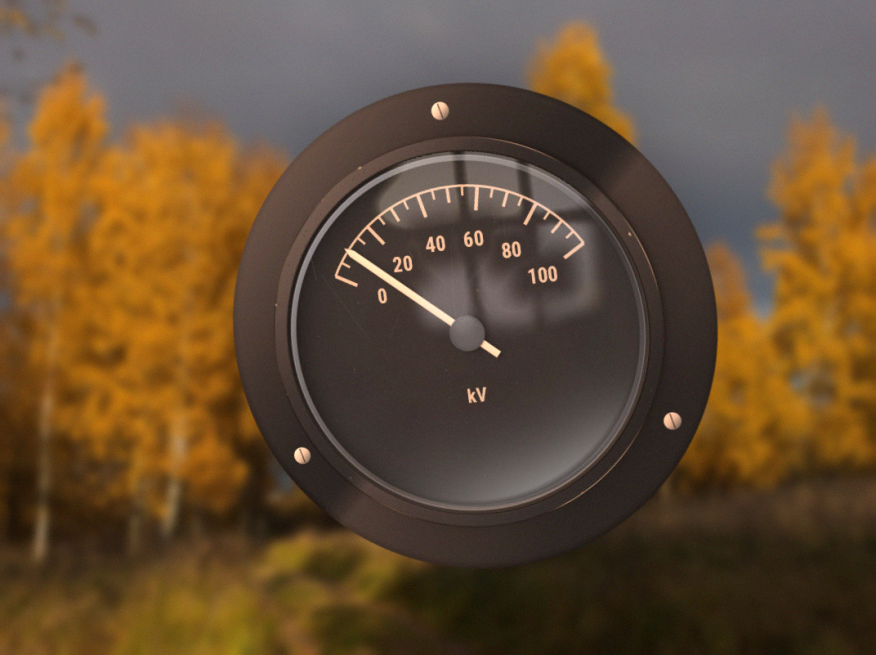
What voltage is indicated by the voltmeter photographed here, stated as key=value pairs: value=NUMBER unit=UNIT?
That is value=10 unit=kV
